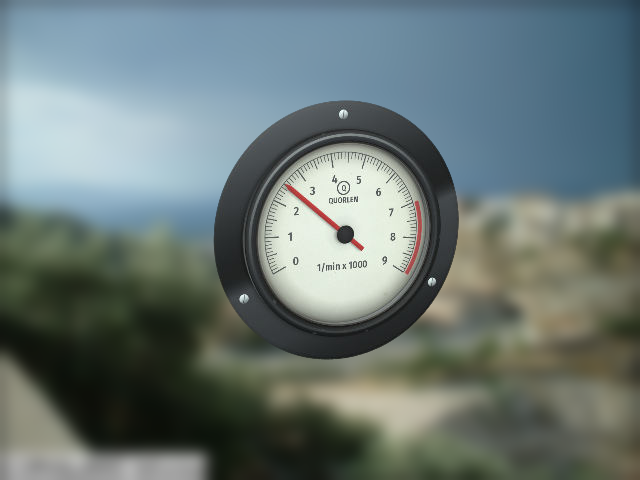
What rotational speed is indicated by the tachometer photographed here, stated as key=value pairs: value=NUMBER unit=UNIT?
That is value=2500 unit=rpm
